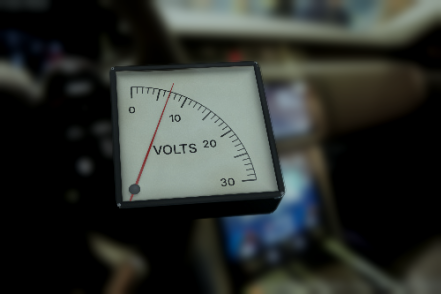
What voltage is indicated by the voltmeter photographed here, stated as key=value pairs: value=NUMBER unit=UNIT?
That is value=7 unit=V
